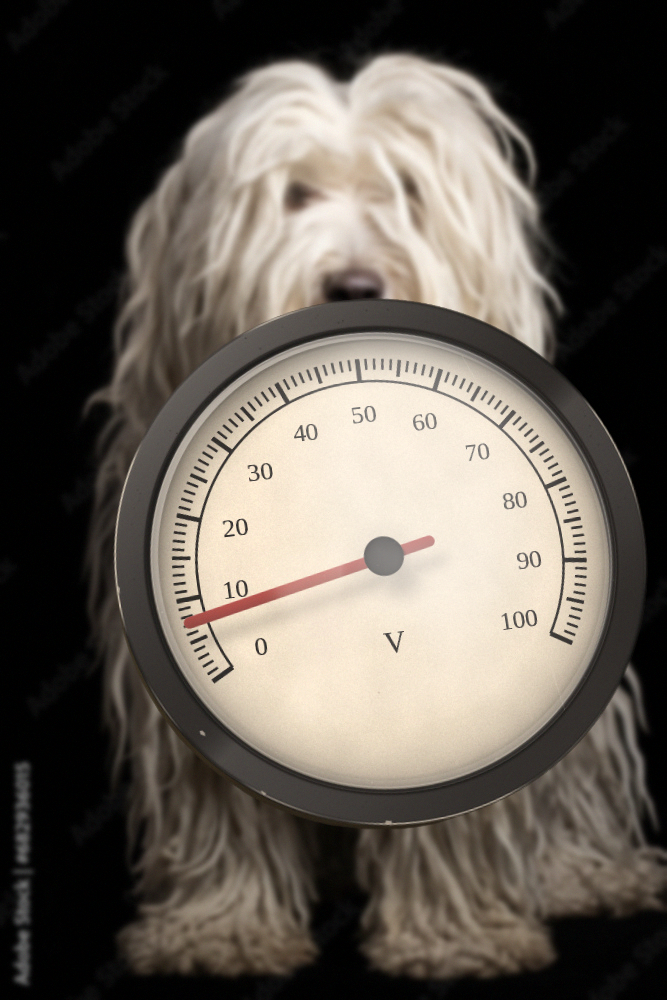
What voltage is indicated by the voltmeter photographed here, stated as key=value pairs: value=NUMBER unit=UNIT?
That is value=7 unit=V
